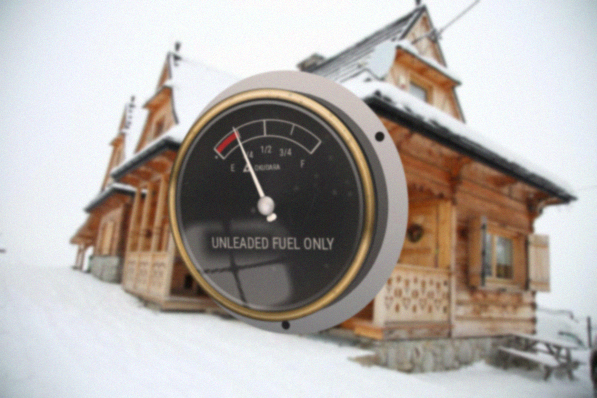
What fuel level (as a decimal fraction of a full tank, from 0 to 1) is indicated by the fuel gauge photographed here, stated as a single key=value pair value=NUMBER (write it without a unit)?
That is value=0.25
